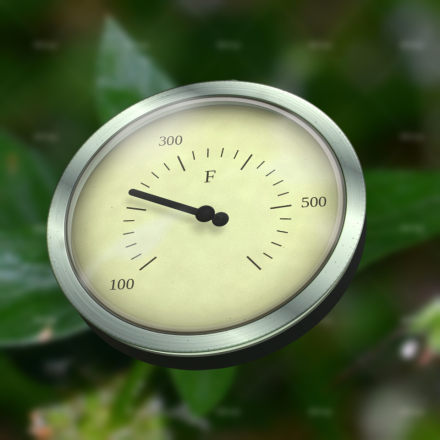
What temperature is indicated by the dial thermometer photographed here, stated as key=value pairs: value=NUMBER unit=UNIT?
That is value=220 unit=°F
